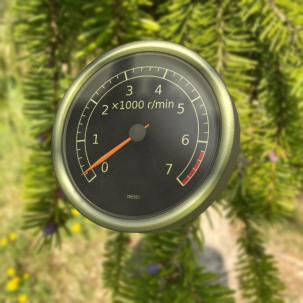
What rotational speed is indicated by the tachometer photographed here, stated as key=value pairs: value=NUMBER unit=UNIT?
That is value=200 unit=rpm
